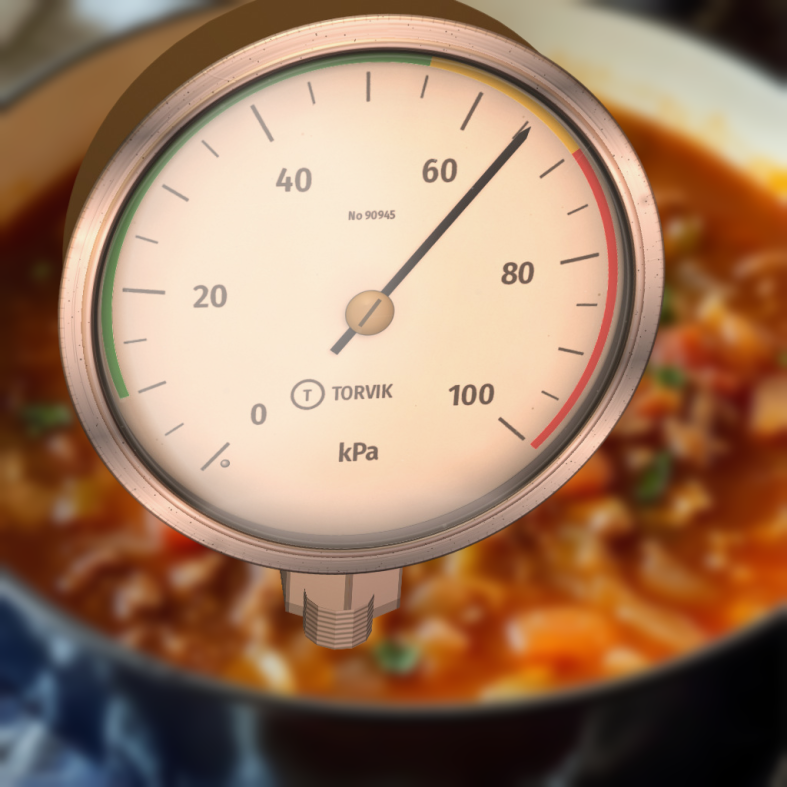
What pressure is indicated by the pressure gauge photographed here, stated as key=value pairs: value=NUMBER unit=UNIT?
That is value=65 unit=kPa
